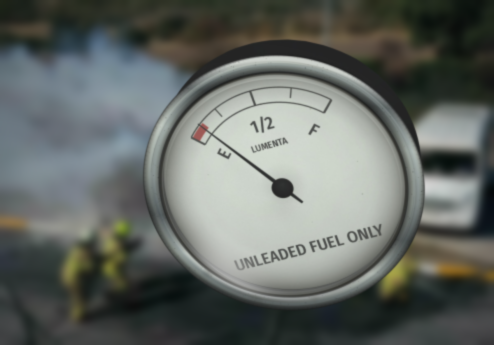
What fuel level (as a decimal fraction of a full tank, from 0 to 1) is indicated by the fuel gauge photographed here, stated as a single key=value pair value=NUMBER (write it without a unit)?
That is value=0.125
